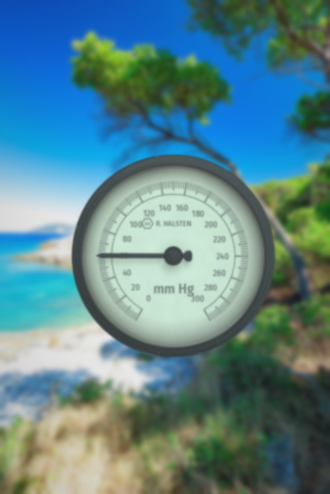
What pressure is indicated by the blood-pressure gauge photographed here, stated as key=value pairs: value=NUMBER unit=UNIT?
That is value=60 unit=mmHg
